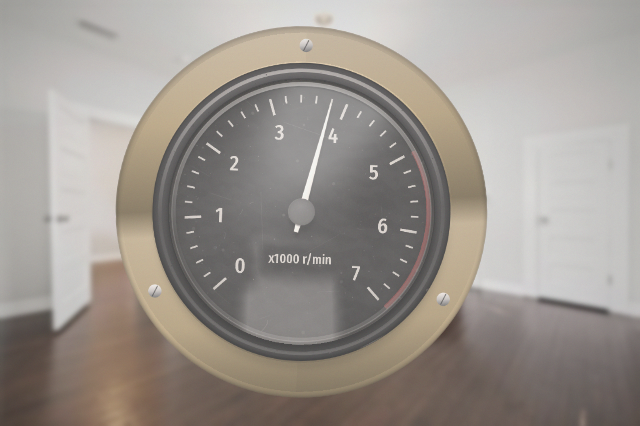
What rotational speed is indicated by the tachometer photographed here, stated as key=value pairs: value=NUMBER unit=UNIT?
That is value=3800 unit=rpm
